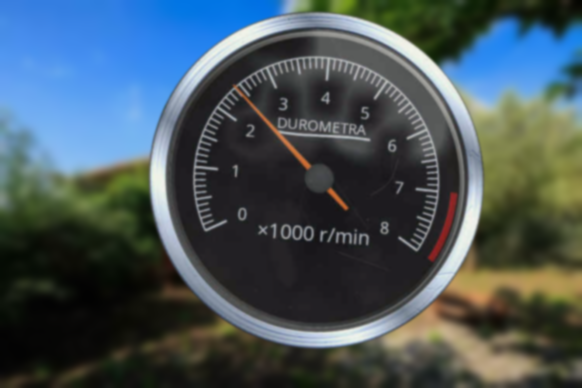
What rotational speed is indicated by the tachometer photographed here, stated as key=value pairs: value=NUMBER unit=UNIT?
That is value=2400 unit=rpm
